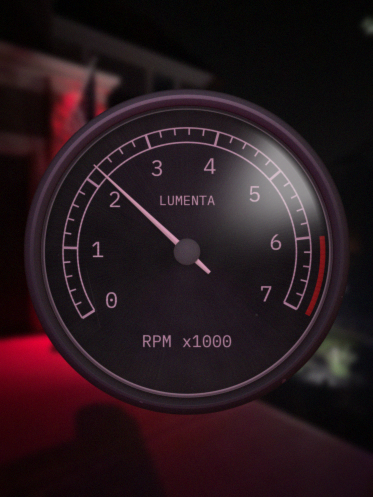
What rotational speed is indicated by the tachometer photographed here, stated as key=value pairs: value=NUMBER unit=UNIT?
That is value=2200 unit=rpm
